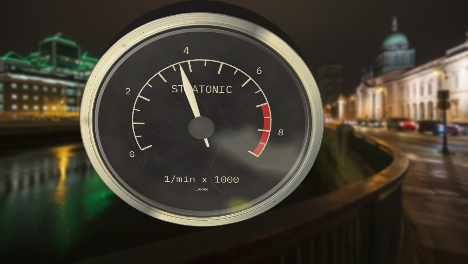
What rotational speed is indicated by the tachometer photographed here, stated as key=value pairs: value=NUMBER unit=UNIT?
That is value=3750 unit=rpm
